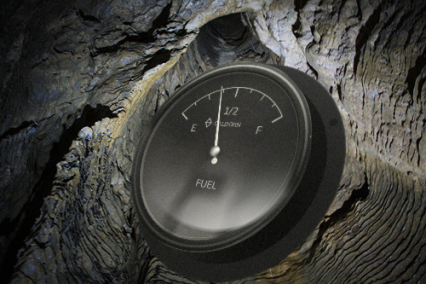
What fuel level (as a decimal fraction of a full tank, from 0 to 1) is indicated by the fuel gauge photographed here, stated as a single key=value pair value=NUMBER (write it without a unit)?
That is value=0.375
